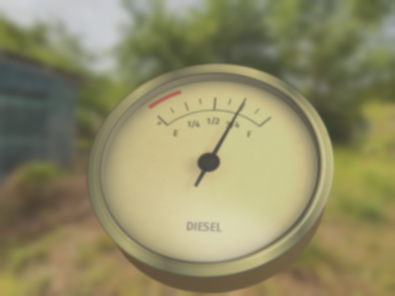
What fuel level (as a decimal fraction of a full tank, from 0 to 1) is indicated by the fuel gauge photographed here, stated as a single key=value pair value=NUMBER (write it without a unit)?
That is value=0.75
